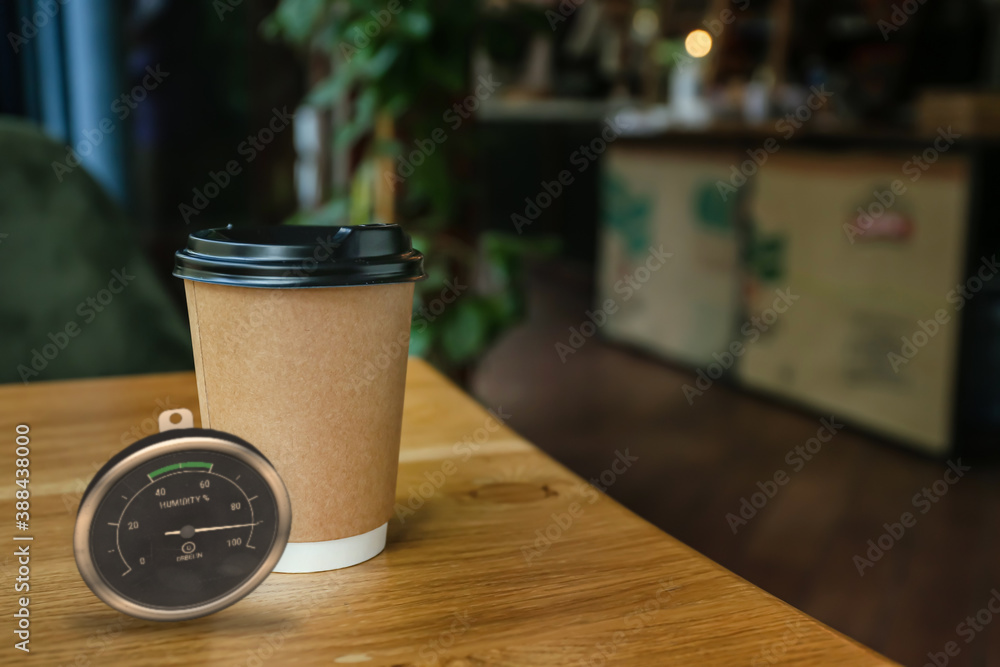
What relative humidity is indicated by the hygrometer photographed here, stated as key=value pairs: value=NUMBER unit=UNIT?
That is value=90 unit=%
